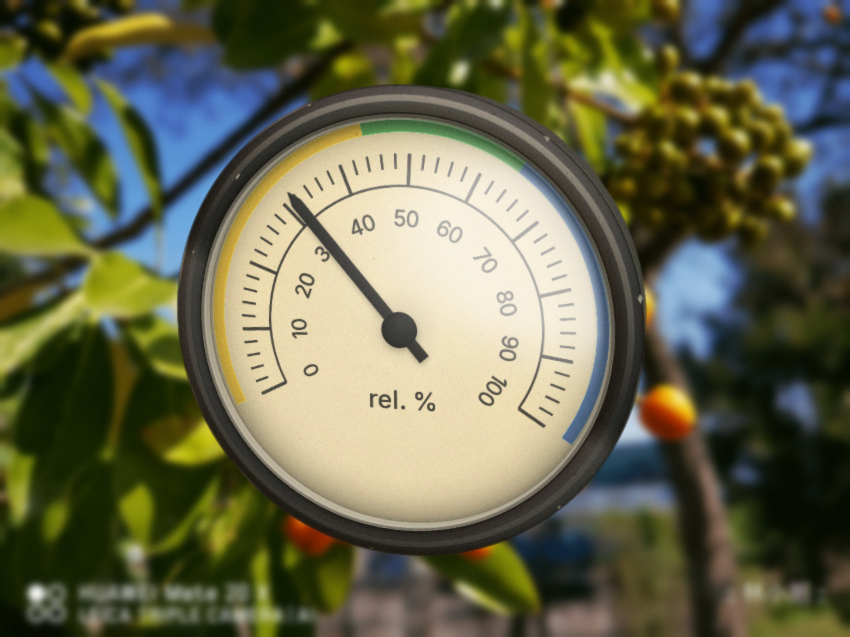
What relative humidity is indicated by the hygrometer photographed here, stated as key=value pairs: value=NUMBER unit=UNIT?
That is value=32 unit=%
